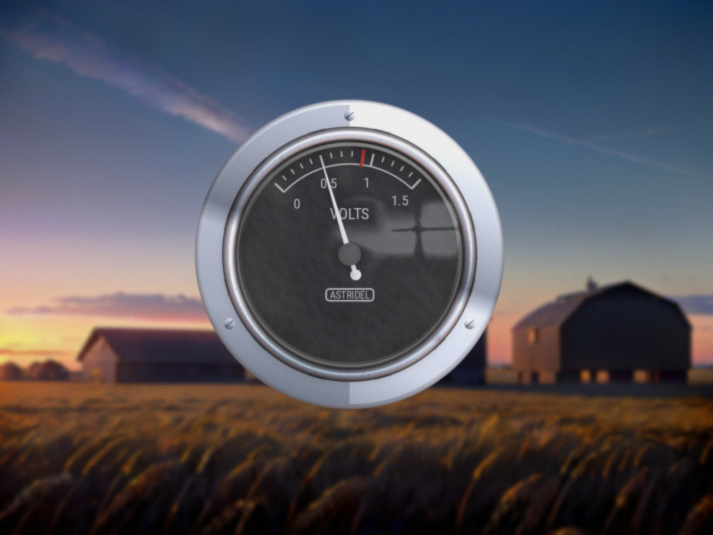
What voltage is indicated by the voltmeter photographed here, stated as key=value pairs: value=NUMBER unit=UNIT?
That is value=0.5 unit=V
